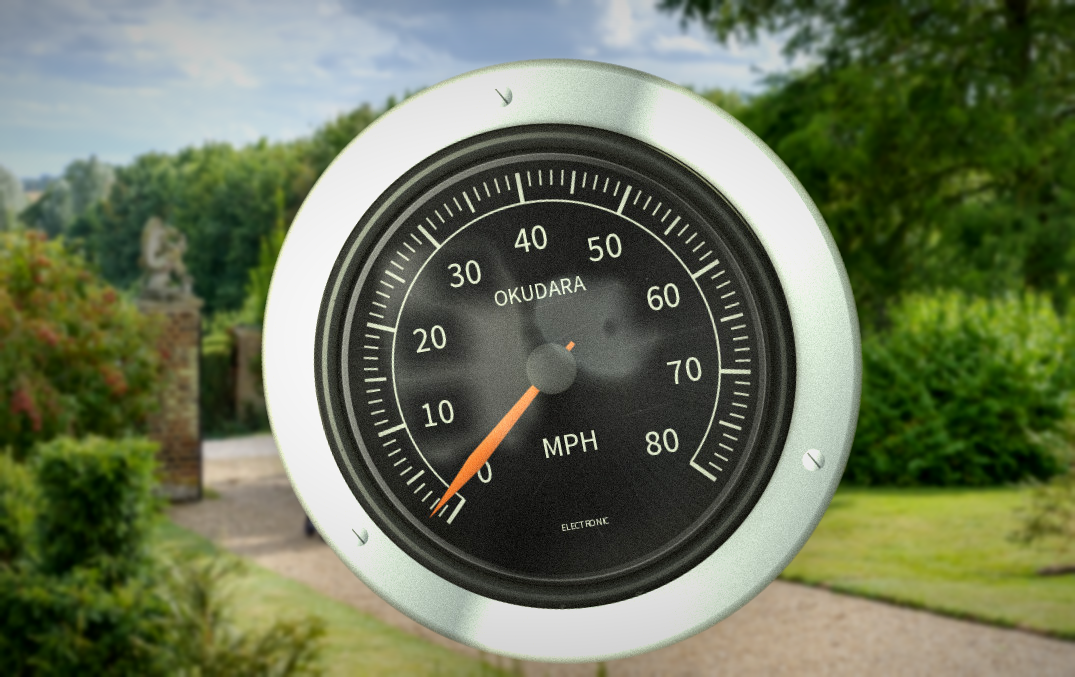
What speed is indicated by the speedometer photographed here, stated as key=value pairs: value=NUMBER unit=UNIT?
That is value=1.5 unit=mph
